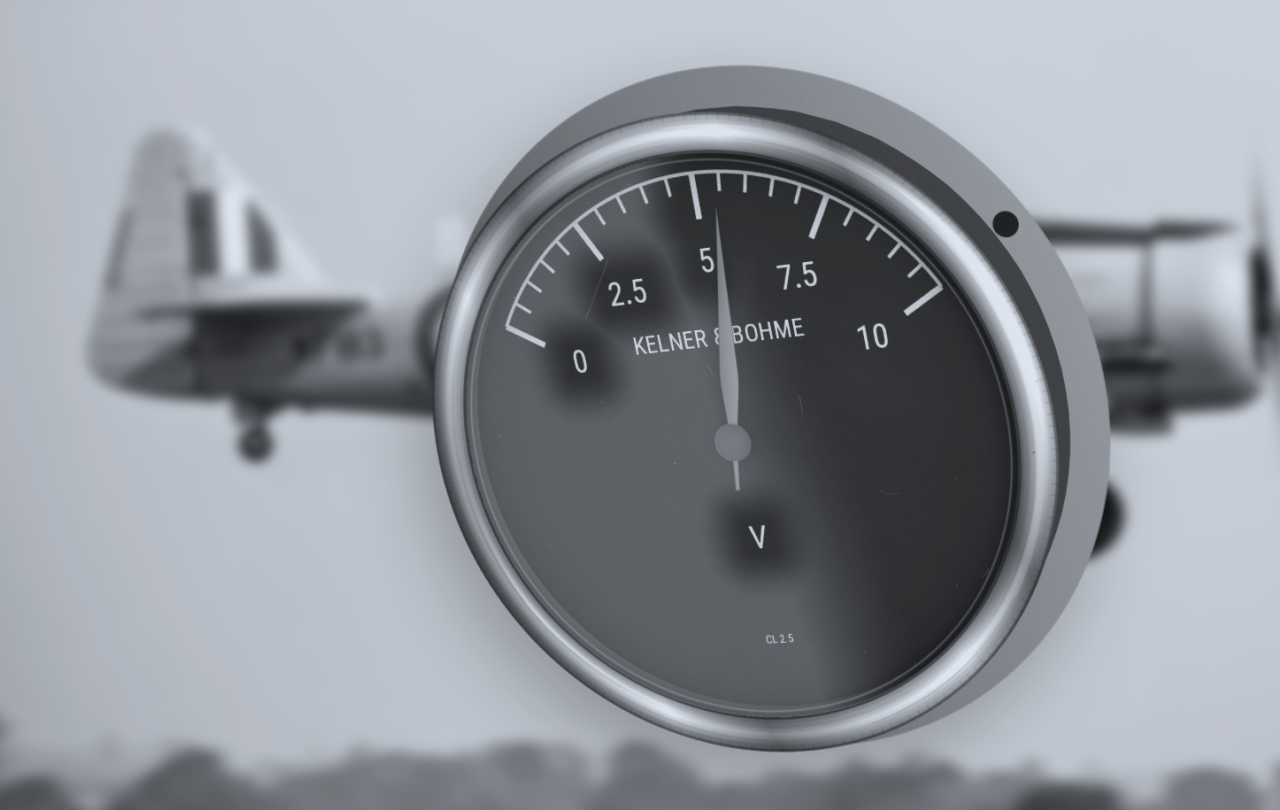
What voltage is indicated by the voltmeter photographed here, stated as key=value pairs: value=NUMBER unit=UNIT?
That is value=5.5 unit=V
